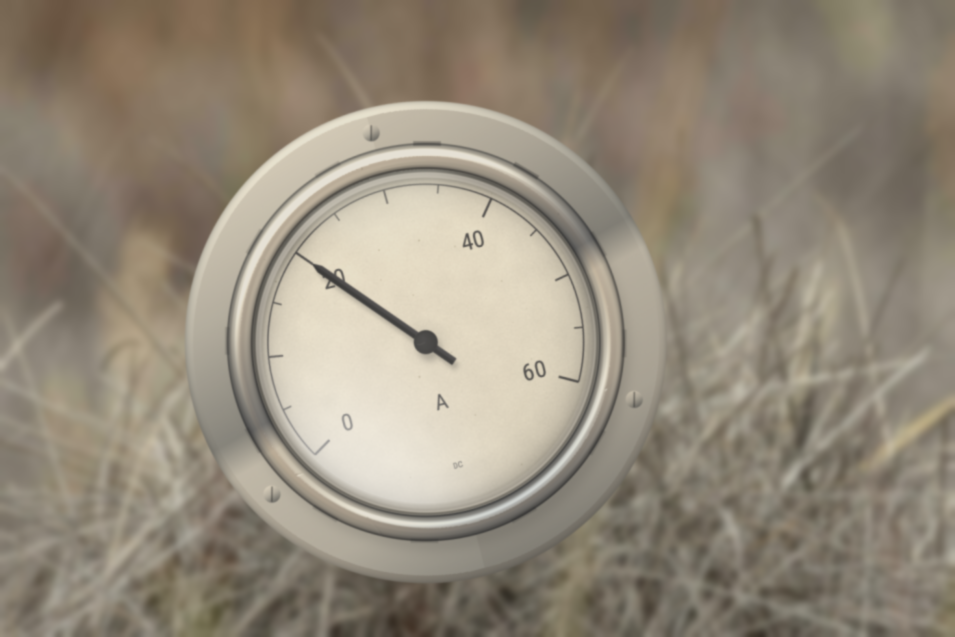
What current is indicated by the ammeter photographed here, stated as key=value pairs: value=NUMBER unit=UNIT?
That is value=20 unit=A
